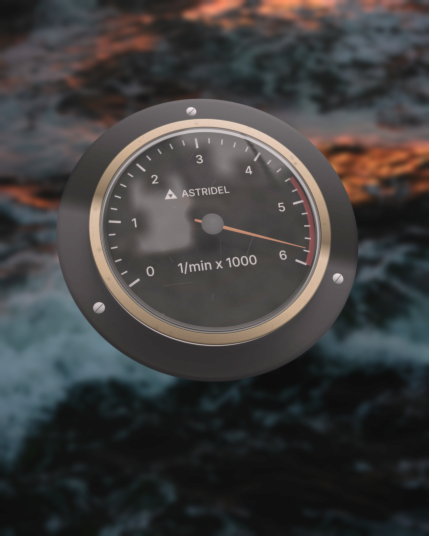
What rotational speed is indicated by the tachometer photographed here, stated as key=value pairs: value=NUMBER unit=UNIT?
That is value=5800 unit=rpm
